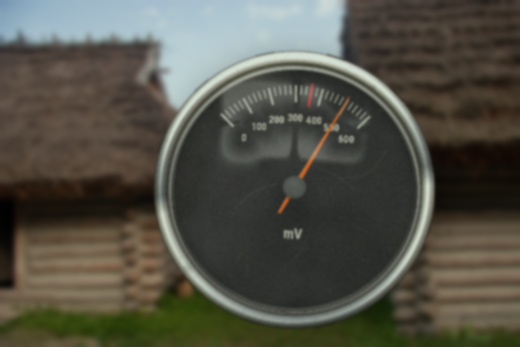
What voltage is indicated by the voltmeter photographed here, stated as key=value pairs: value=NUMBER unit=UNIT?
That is value=500 unit=mV
